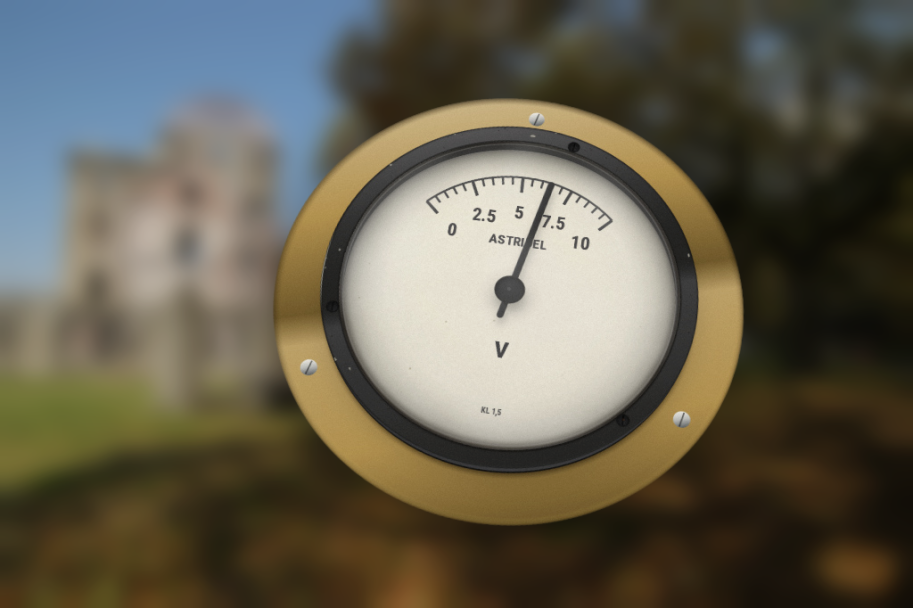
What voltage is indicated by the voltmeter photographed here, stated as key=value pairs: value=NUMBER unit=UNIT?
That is value=6.5 unit=V
